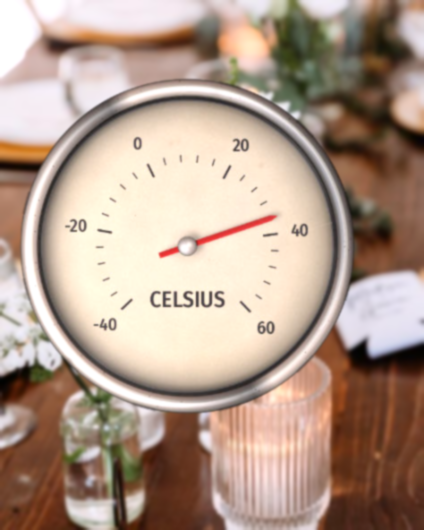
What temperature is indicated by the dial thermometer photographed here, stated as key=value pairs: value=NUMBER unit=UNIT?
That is value=36 unit=°C
